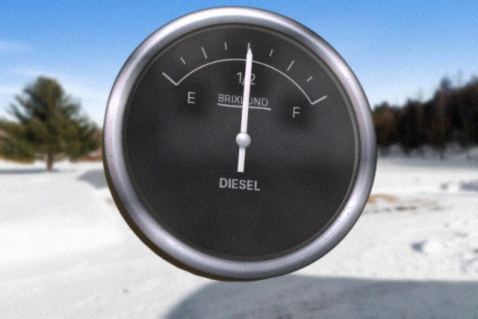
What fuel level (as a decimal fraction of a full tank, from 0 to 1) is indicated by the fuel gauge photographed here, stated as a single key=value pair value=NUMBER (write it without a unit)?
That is value=0.5
